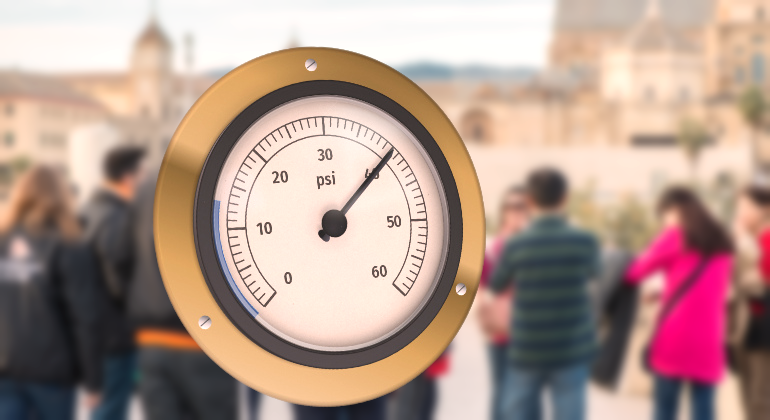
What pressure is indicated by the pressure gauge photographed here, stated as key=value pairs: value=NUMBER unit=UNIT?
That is value=40 unit=psi
